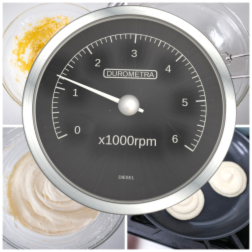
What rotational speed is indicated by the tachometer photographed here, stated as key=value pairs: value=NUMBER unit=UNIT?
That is value=1200 unit=rpm
